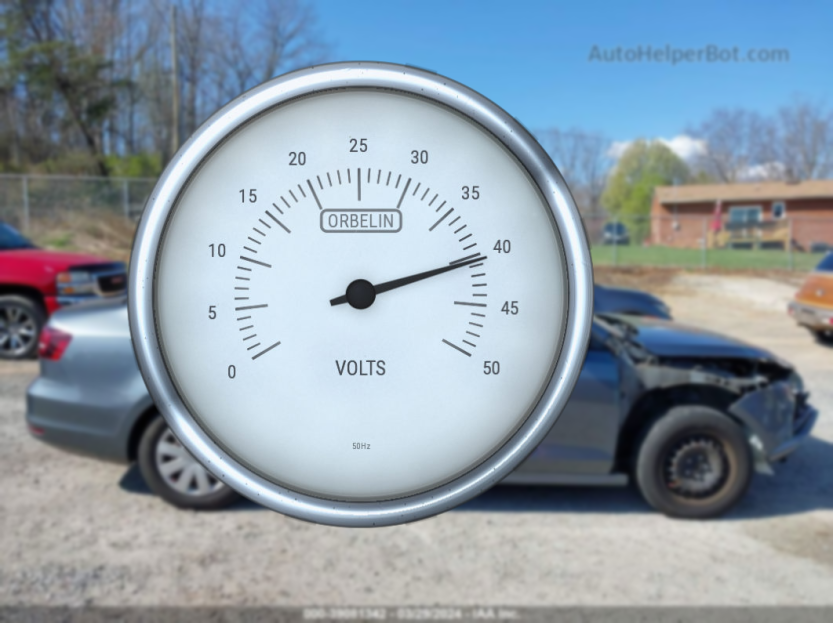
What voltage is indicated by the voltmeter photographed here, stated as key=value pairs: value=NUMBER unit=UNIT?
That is value=40.5 unit=V
